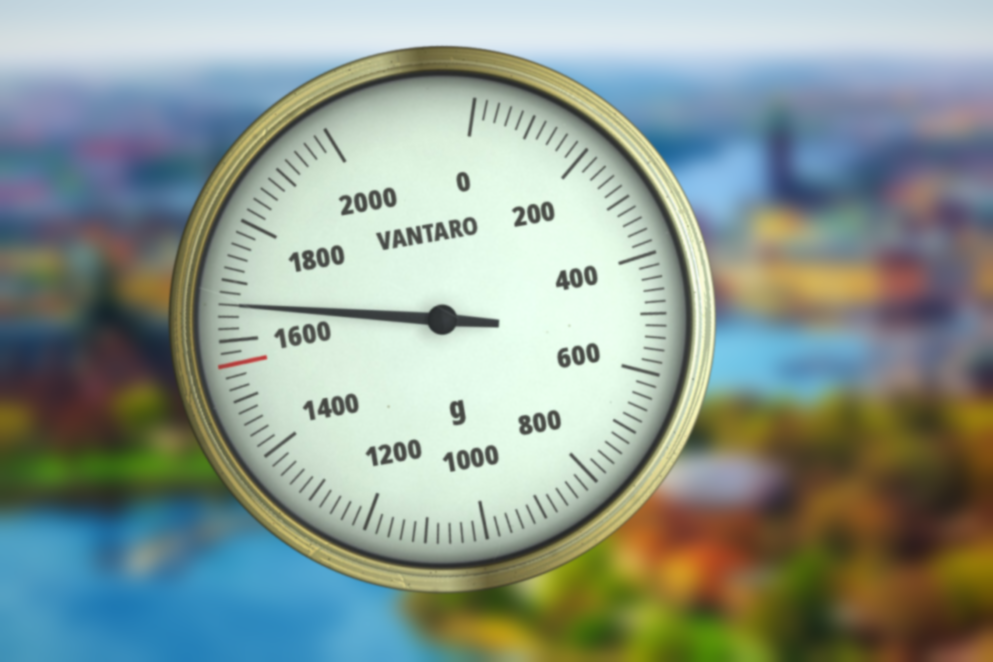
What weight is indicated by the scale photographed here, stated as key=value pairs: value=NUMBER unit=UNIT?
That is value=1660 unit=g
